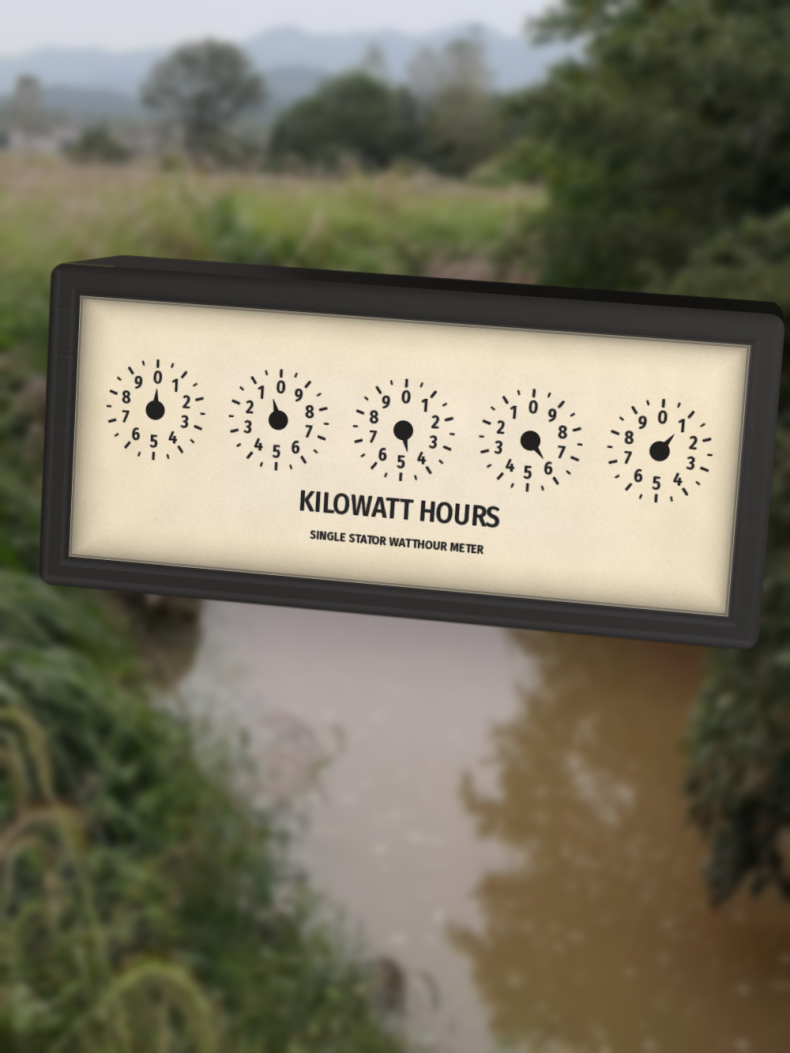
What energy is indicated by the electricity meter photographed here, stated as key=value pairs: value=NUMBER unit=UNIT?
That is value=461 unit=kWh
